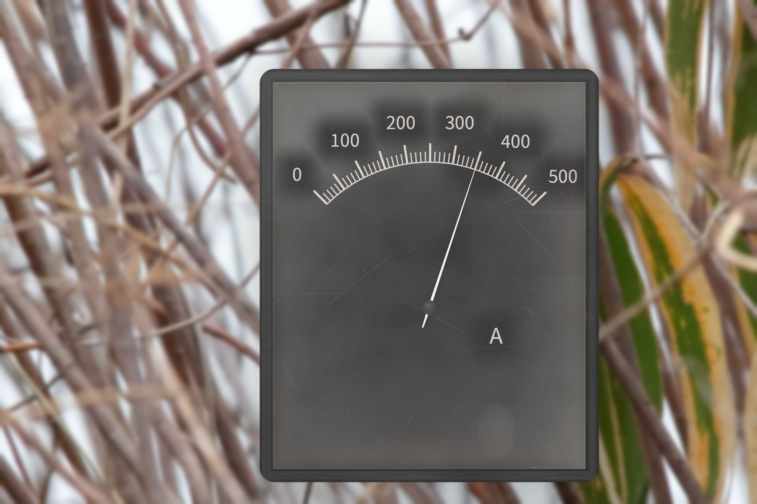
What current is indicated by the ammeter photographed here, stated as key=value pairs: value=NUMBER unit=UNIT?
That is value=350 unit=A
